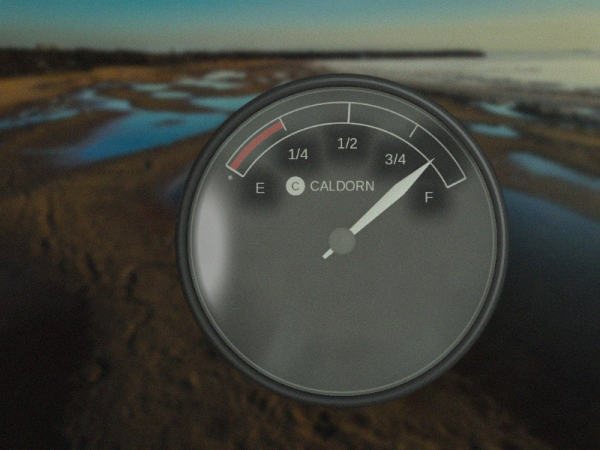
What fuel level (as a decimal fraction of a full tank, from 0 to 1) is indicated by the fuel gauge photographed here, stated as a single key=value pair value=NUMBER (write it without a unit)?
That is value=0.875
